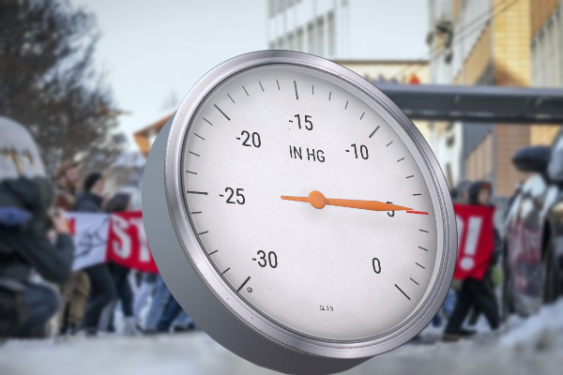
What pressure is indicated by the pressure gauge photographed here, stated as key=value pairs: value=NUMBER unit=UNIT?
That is value=-5 unit=inHg
